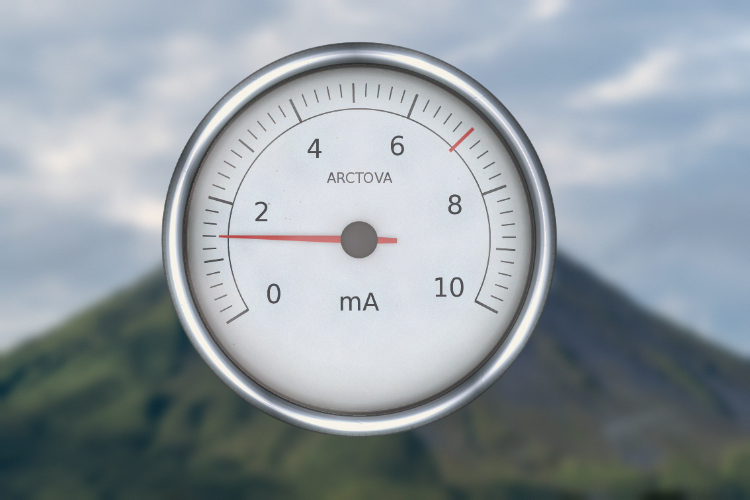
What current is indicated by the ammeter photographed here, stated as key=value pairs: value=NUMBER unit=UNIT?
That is value=1.4 unit=mA
